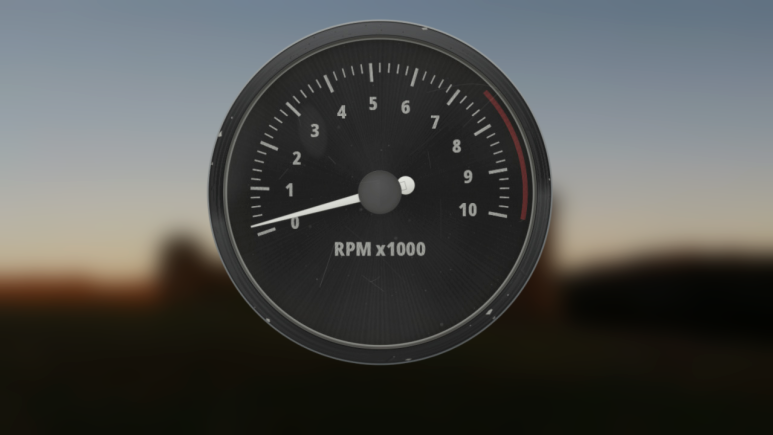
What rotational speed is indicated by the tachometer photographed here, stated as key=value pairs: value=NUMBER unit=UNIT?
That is value=200 unit=rpm
